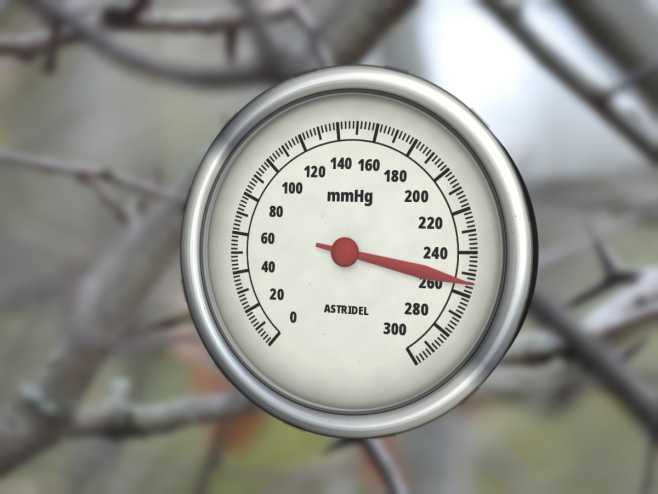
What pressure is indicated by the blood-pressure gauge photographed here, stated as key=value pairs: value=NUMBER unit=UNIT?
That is value=254 unit=mmHg
